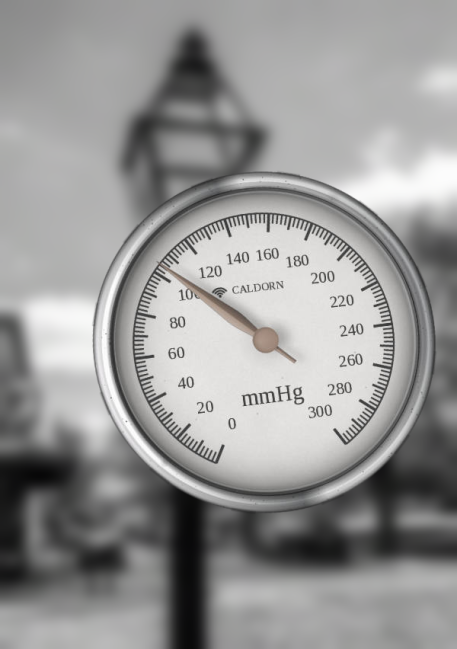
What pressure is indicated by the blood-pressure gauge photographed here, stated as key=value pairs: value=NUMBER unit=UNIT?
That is value=104 unit=mmHg
